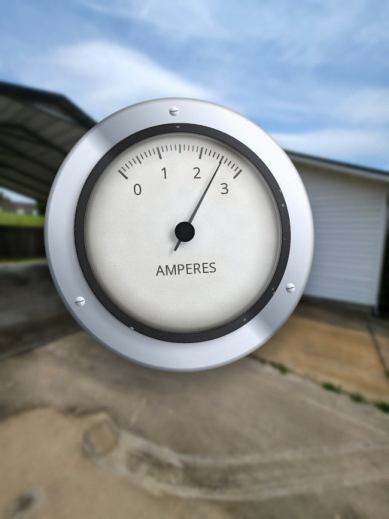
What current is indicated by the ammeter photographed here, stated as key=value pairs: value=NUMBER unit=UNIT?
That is value=2.5 unit=A
